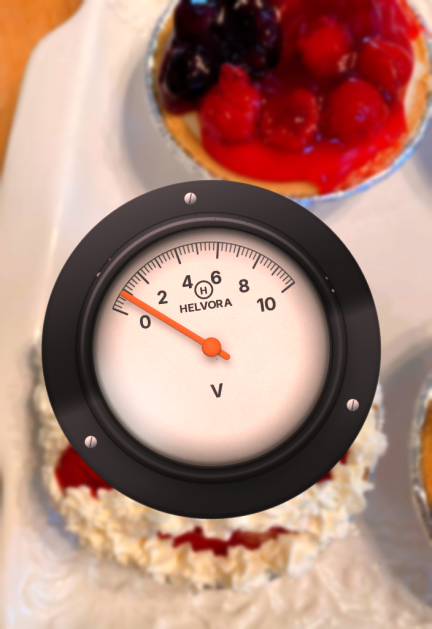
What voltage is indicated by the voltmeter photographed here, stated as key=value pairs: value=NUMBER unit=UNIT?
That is value=0.8 unit=V
